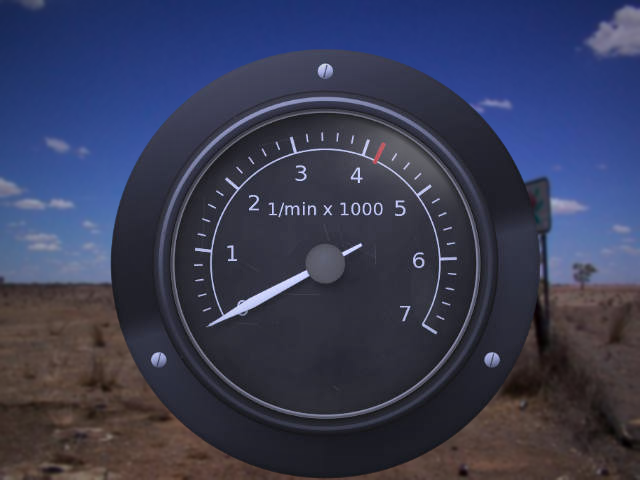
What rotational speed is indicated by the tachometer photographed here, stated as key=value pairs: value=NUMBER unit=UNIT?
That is value=0 unit=rpm
